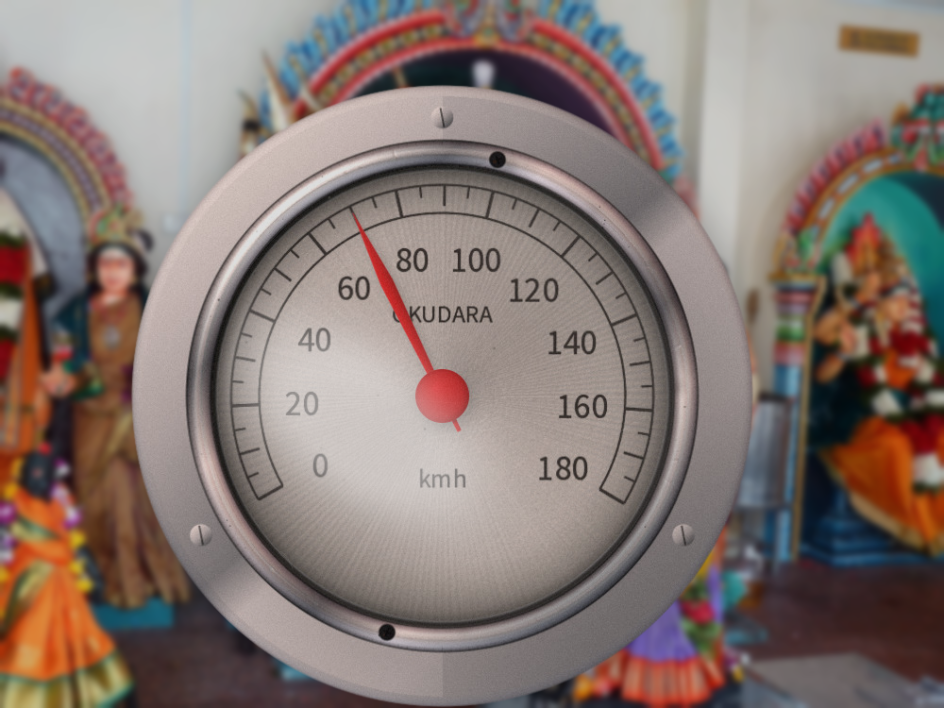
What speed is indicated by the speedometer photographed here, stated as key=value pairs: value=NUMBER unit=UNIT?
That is value=70 unit=km/h
